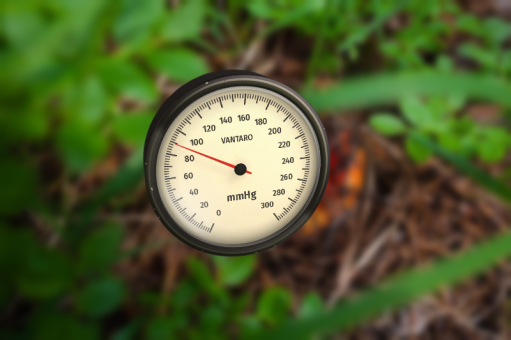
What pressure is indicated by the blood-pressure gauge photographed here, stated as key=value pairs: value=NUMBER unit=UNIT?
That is value=90 unit=mmHg
